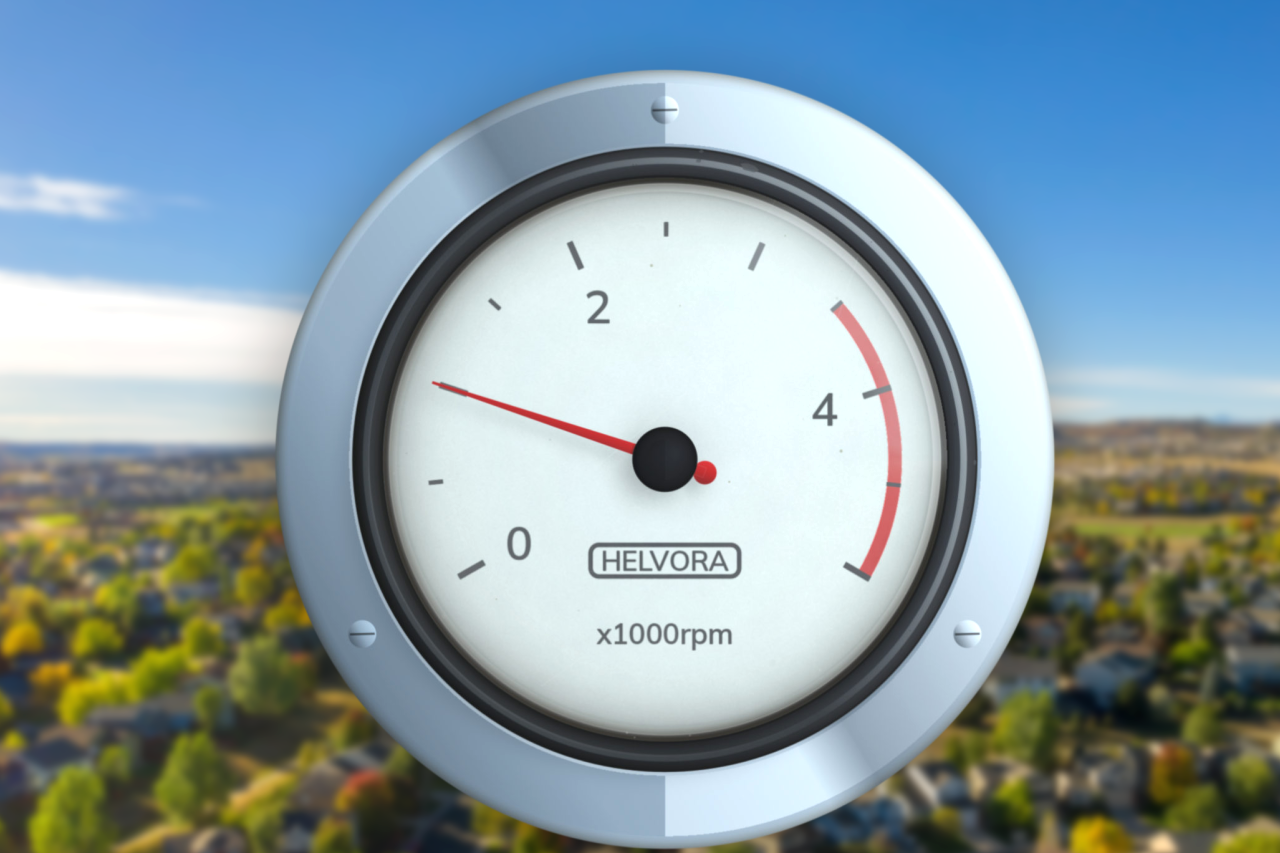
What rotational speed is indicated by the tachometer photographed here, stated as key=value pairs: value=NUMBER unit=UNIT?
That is value=1000 unit=rpm
